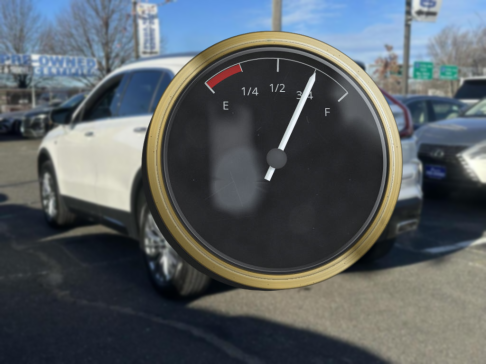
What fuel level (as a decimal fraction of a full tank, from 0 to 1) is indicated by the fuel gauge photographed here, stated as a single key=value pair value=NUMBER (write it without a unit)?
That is value=0.75
